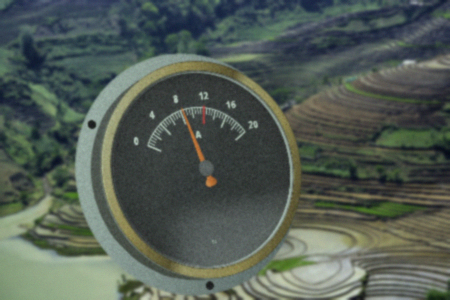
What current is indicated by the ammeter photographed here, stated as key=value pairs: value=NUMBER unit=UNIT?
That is value=8 unit=A
